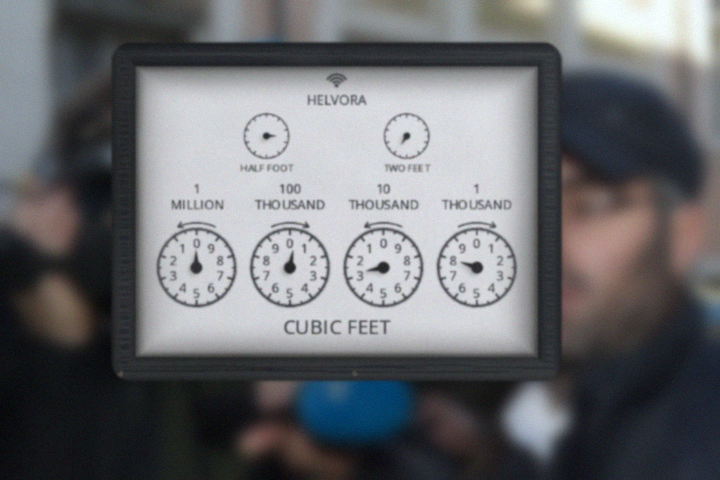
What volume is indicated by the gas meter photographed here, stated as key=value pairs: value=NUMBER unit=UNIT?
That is value=2800 unit=ft³
